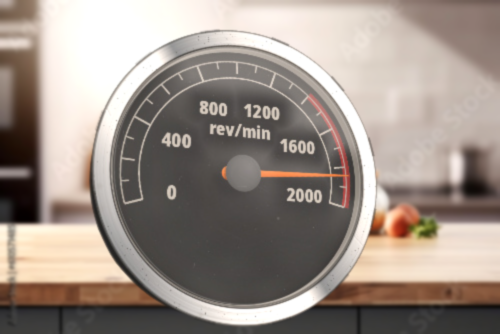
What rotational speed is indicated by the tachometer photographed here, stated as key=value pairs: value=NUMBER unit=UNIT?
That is value=1850 unit=rpm
